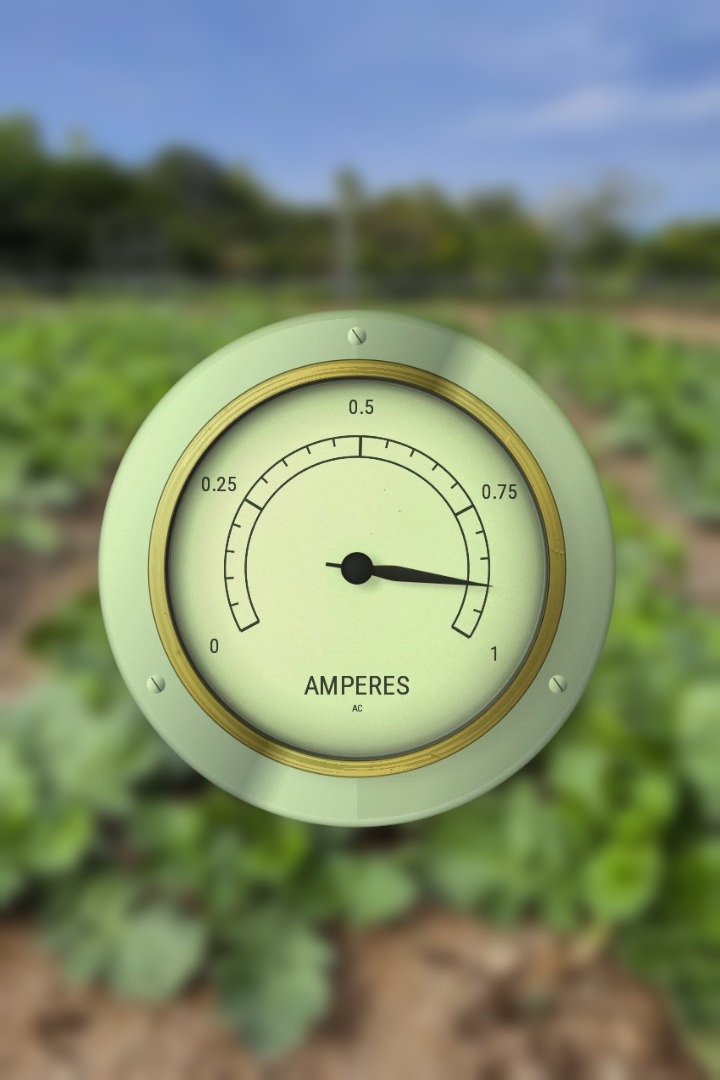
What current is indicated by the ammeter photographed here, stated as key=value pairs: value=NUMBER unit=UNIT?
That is value=0.9 unit=A
